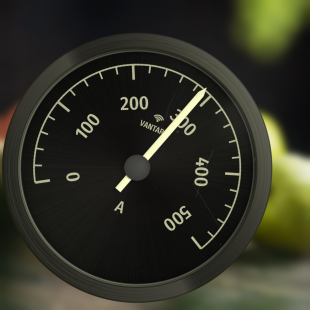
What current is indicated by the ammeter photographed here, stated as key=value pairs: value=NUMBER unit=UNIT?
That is value=290 unit=A
